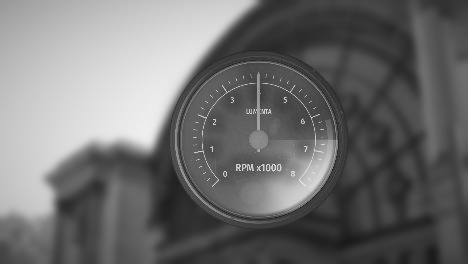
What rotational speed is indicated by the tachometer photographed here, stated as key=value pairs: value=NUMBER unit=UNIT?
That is value=4000 unit=rpm
